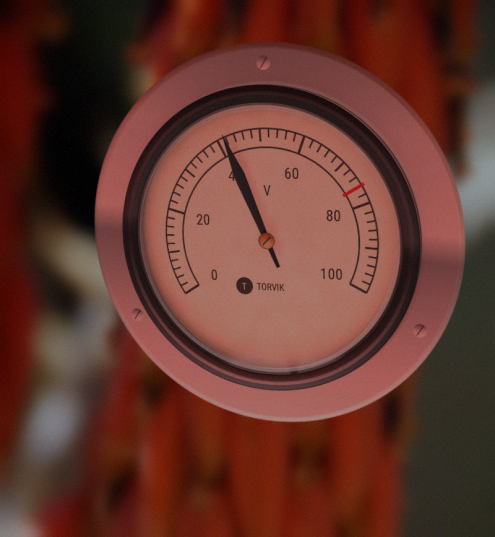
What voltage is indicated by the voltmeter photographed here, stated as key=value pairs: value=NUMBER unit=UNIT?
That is value=42 unit=V
